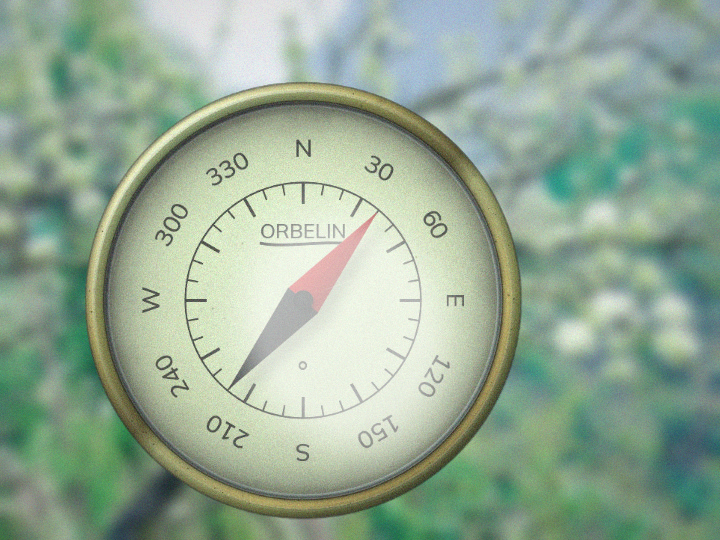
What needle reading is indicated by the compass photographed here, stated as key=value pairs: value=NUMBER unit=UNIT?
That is value=40 unit=°
